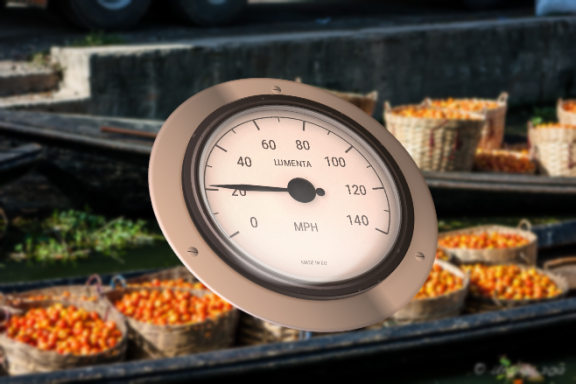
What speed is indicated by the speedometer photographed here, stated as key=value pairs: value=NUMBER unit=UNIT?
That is value=20 unit=mph
